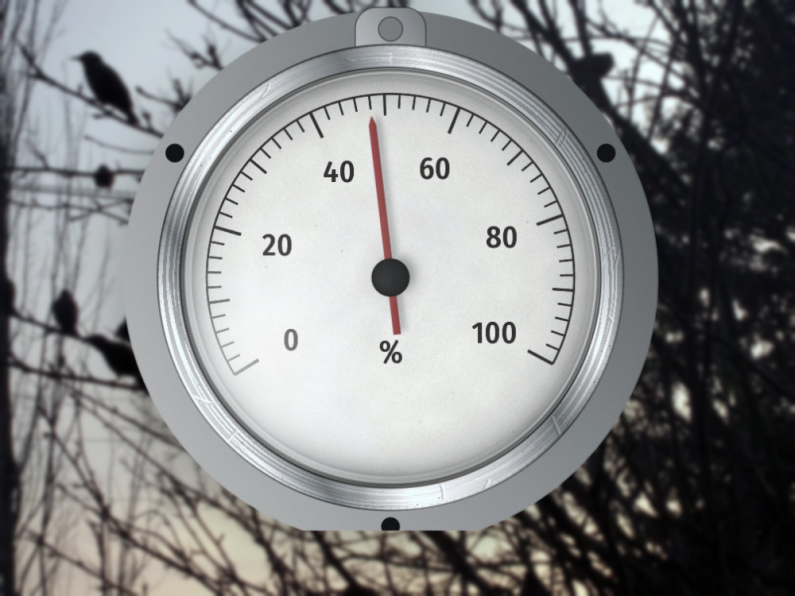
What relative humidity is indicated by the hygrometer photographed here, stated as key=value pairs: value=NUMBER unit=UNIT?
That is value=48 unit=%
